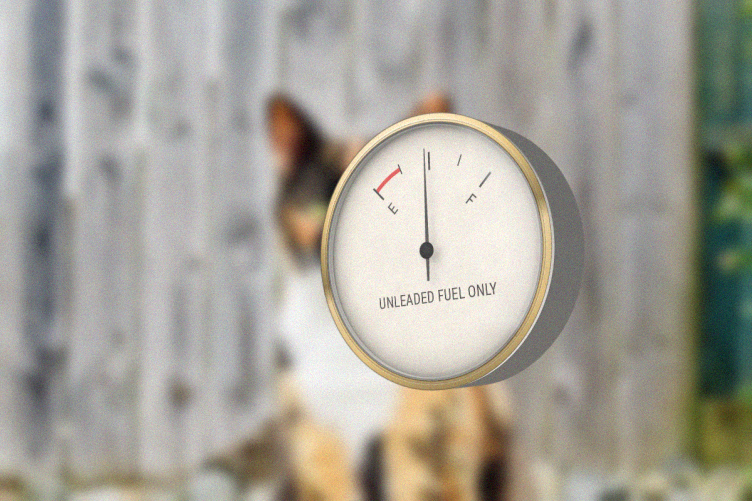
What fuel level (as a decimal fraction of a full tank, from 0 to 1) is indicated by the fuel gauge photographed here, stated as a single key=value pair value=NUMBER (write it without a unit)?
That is value=0.5
